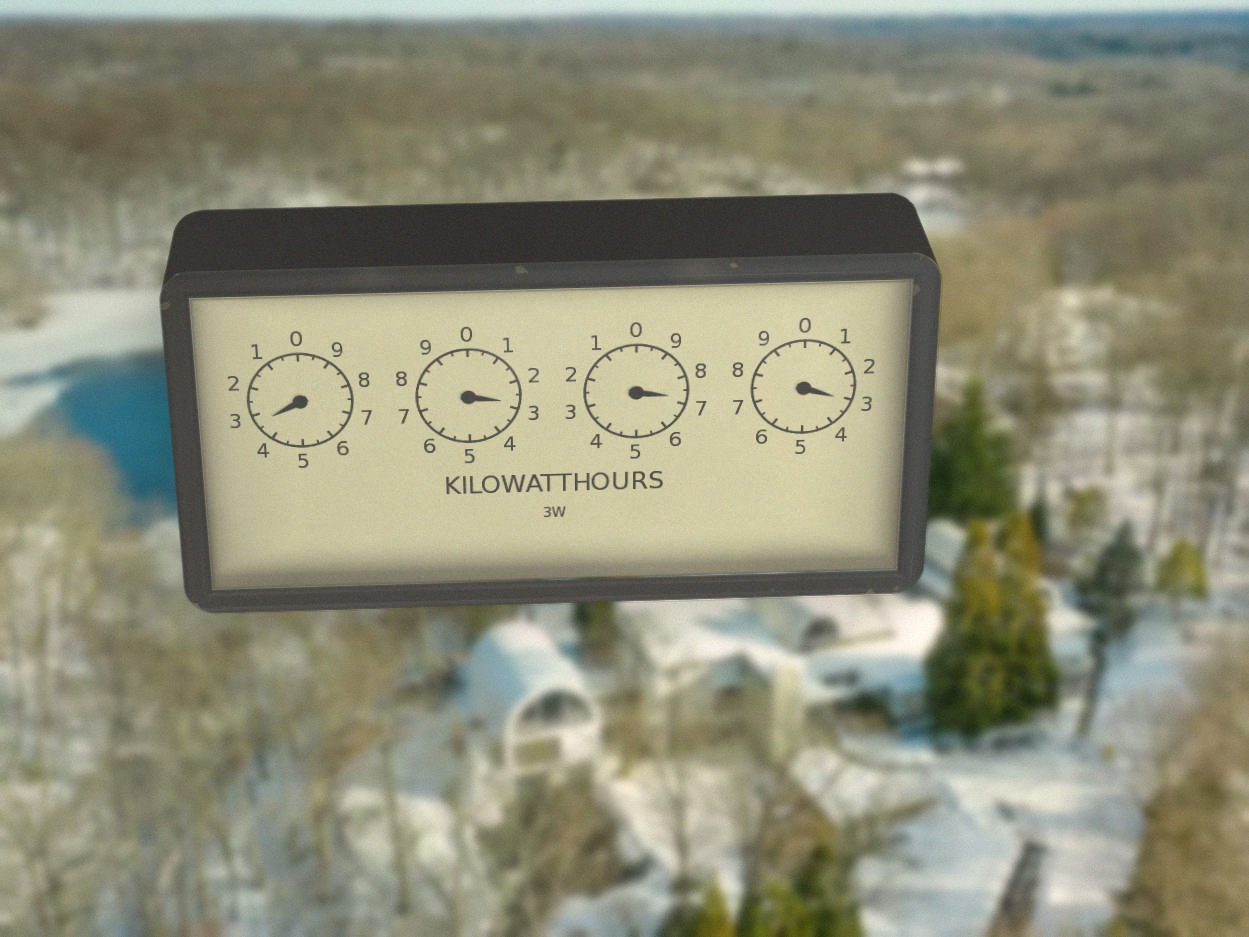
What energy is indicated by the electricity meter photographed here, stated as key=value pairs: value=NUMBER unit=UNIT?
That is value=3273 unit=kWh
